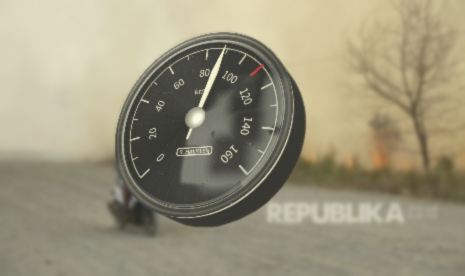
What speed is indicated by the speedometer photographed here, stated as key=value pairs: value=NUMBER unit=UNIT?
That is value=90 unit=km/h
